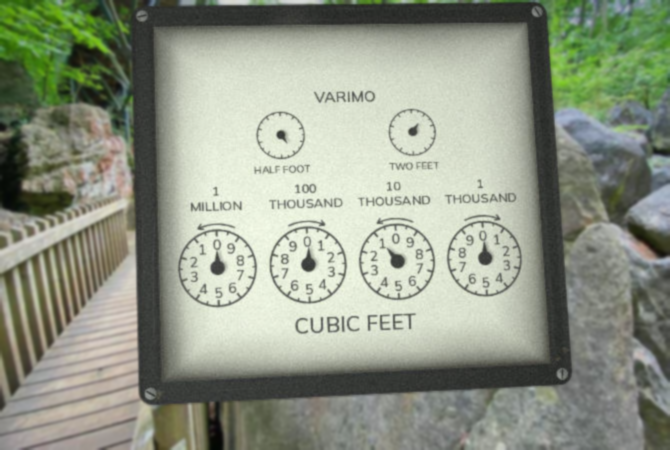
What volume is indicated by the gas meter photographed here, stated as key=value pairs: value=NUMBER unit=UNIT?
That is value=1000 unit=ft³
